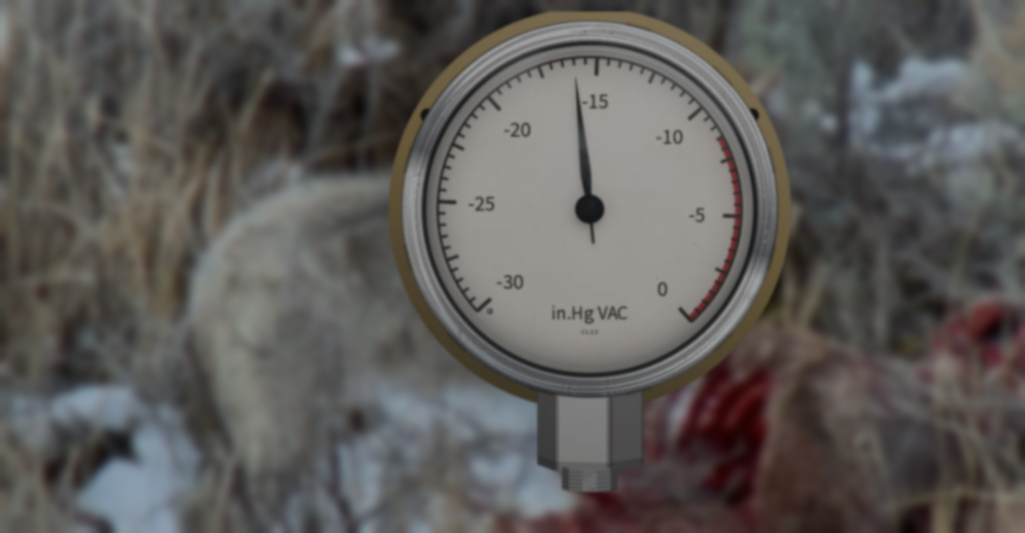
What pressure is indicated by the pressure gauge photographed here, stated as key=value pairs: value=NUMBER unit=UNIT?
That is value=-16 unit=inHg
